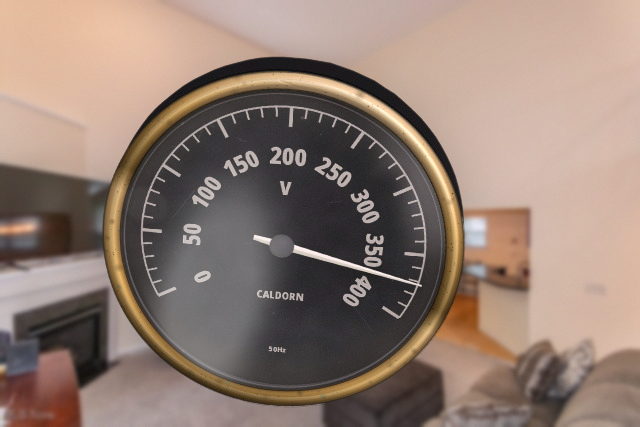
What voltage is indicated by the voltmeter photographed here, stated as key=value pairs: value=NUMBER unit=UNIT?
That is value=370 unit=V
